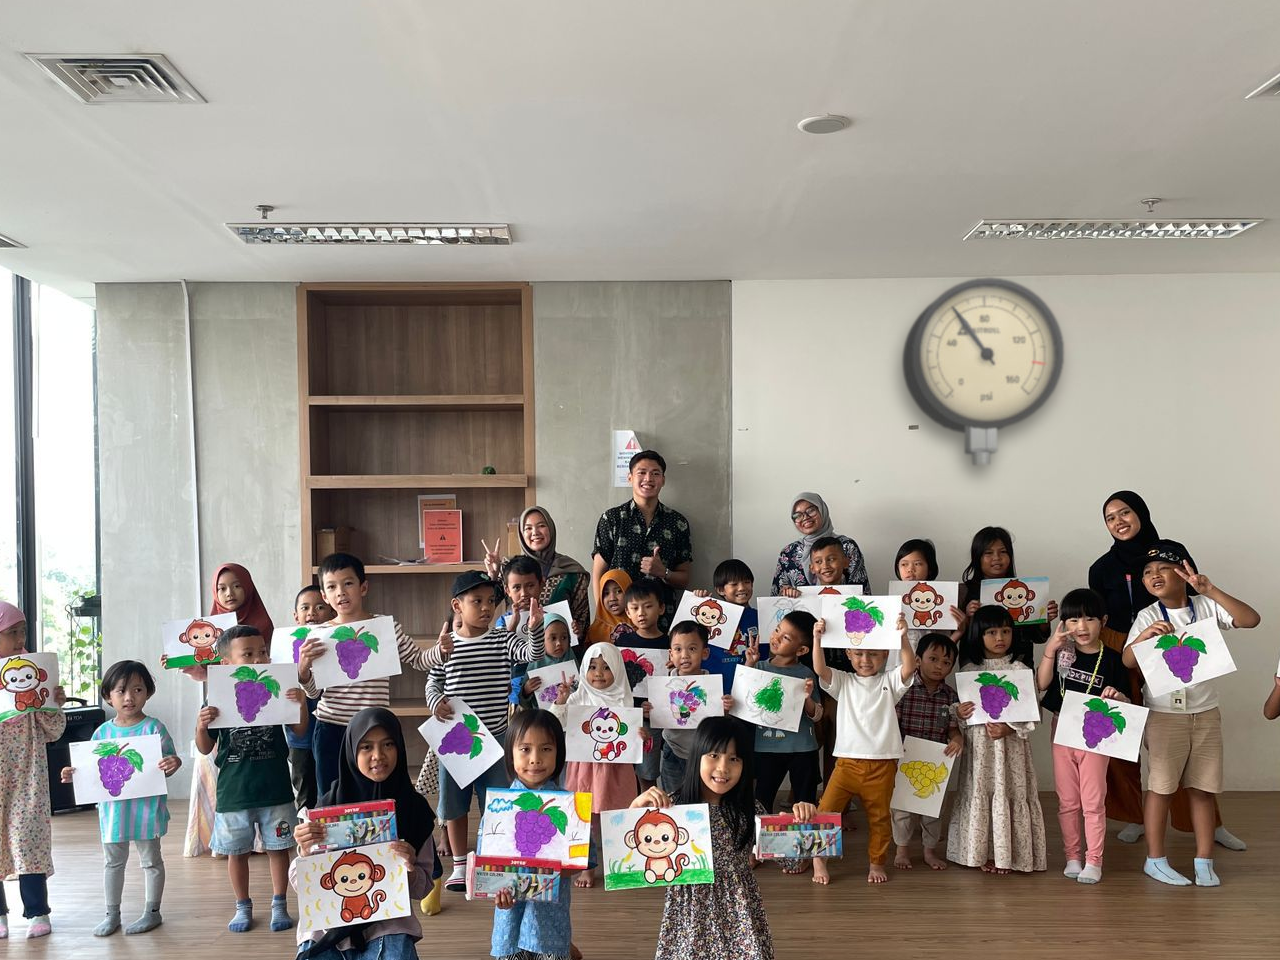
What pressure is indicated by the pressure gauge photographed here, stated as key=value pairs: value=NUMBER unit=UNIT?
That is value=60 unit=psi
